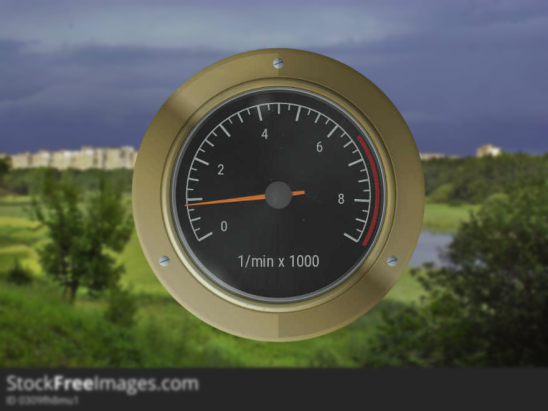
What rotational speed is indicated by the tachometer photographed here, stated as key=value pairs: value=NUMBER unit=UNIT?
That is value=875 unit=rpm
